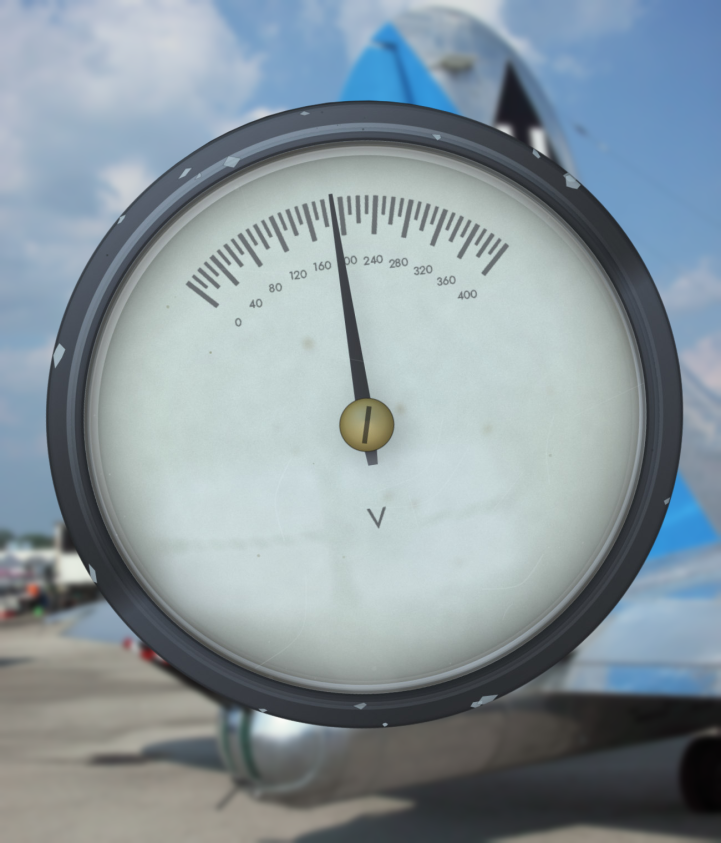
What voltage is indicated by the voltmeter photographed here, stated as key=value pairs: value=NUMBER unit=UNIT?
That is value=190 unit=V
